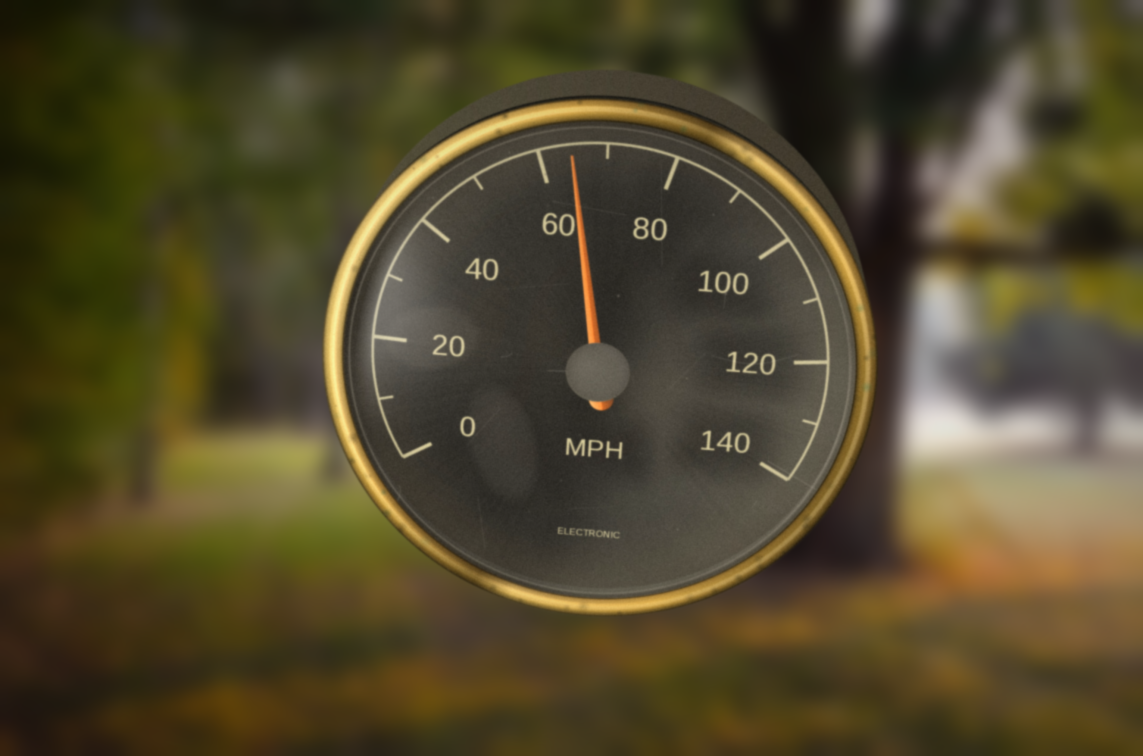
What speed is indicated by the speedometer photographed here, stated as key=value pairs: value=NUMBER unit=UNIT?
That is value=65 unit=mph
